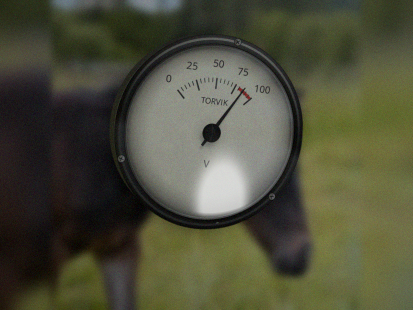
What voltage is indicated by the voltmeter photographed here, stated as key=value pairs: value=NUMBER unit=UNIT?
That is value=85 unit=V
